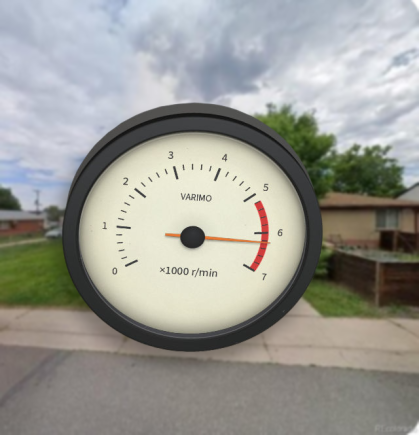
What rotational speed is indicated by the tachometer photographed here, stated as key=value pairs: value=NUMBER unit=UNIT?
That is value=6200 unit=rpm
